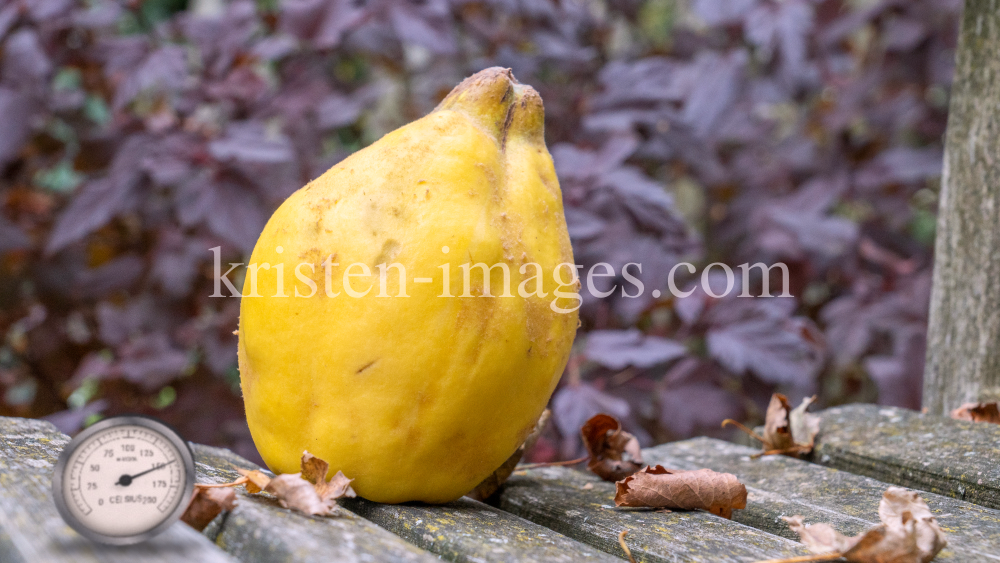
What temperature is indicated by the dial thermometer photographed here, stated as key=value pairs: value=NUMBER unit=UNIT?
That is value=150 unit=°C
